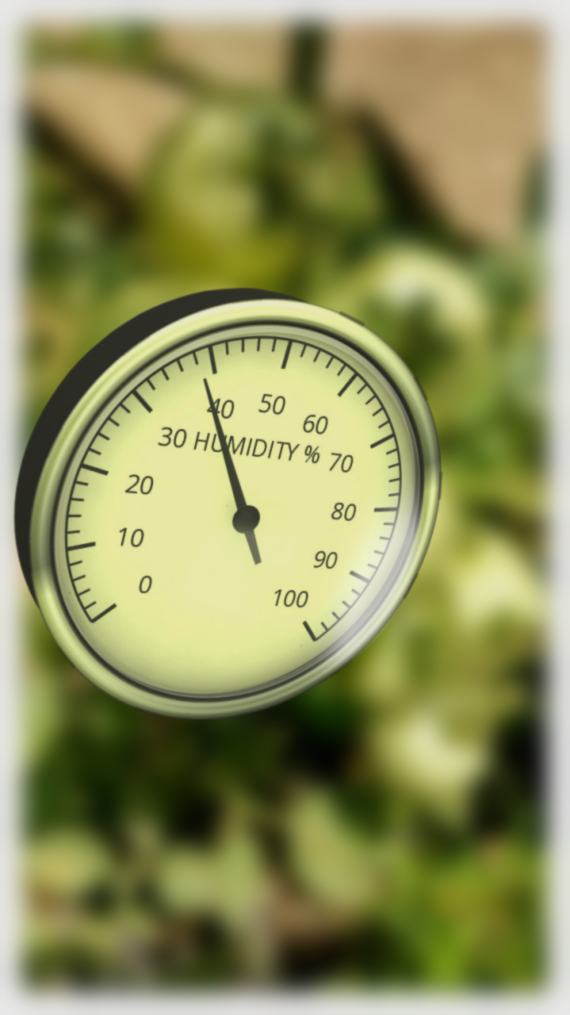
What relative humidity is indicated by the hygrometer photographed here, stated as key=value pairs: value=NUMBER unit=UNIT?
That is value=38 unit=%
